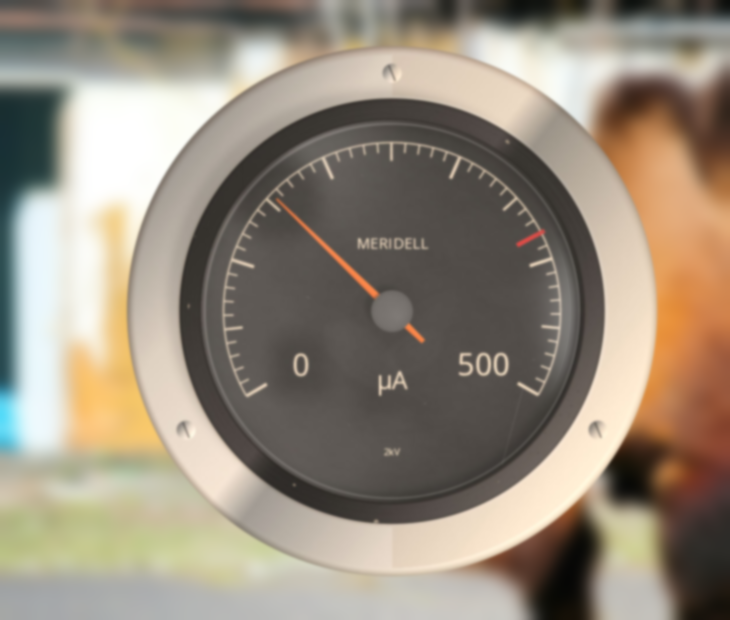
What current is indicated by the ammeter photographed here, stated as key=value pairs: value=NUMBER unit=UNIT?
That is value=155 unit=µA
